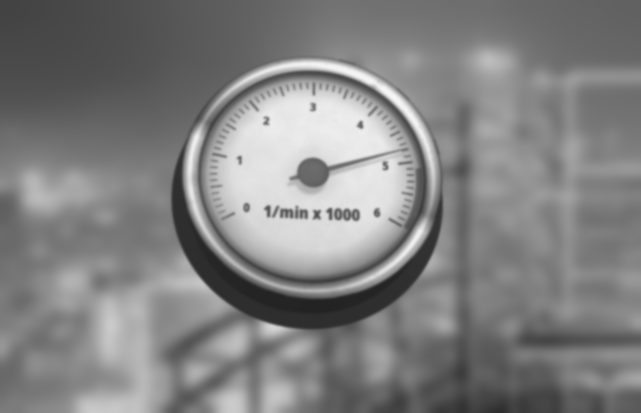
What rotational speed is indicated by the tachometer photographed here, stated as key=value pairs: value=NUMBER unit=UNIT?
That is value=4800 unit=rpm
